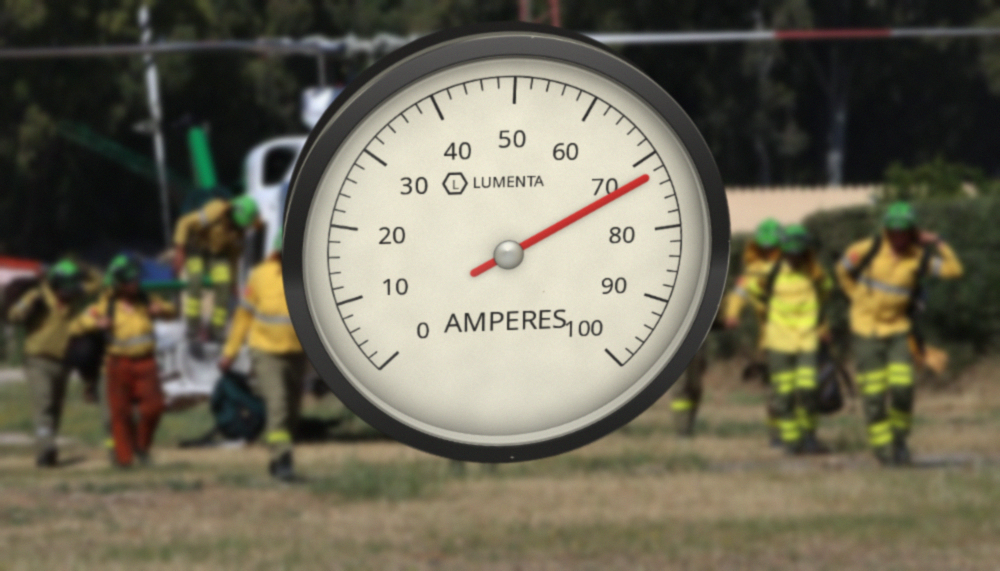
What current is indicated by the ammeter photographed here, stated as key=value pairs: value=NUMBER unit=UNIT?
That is value=72 unit=A
